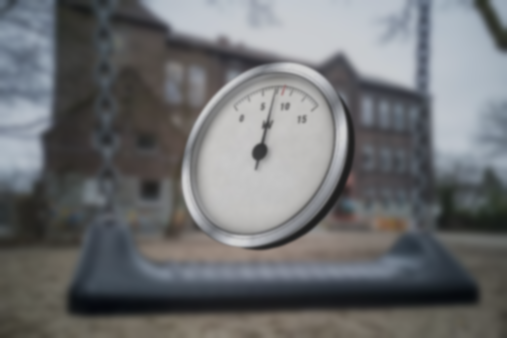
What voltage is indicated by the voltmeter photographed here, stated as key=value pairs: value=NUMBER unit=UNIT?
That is value=7.5 unit=kV
